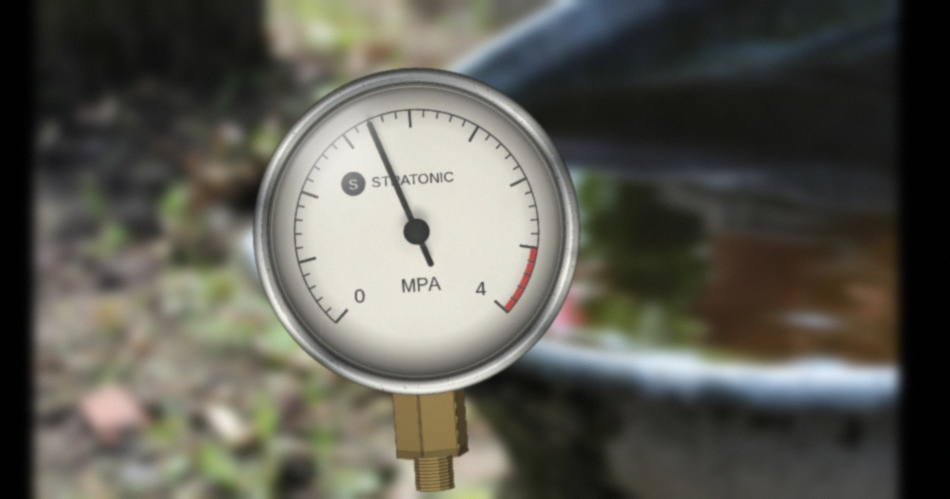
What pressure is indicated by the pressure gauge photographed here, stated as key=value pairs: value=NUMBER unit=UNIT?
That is value=1.7 unit=MPa
